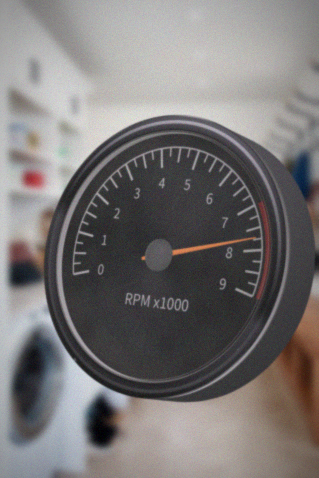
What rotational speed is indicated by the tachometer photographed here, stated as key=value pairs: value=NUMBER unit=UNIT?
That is value=7750 unit=rpm
